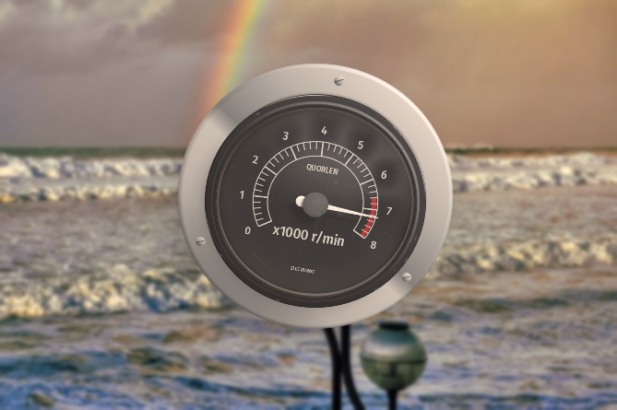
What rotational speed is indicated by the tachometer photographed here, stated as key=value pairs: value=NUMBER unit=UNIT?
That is value=7200 unit=rpm
